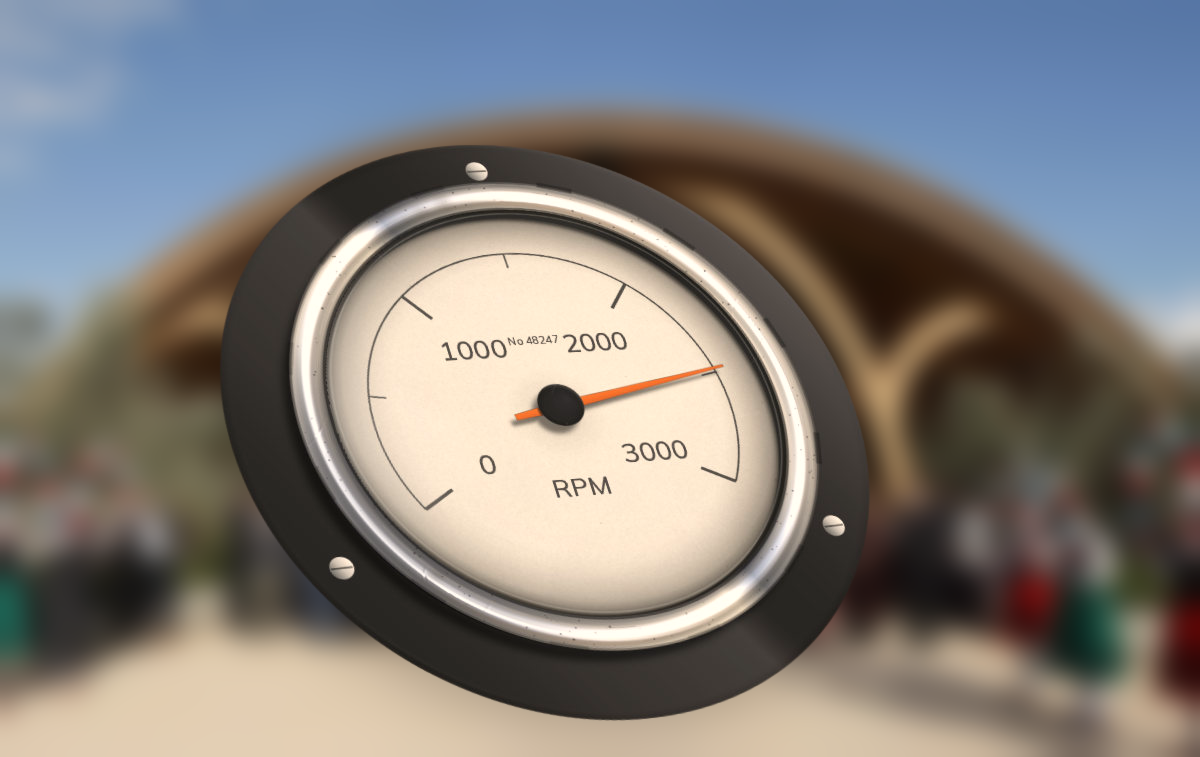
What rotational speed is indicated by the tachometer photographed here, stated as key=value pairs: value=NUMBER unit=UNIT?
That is value=2500 unit=rpm
